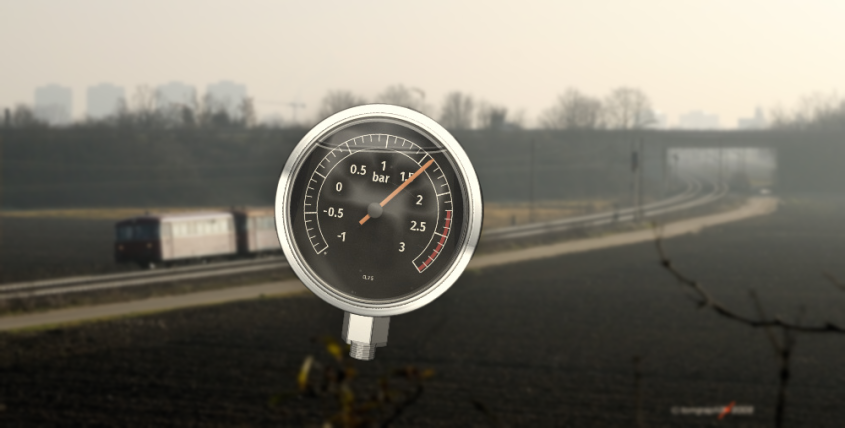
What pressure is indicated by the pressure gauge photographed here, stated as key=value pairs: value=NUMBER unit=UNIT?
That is value=1.6 unit=bar
